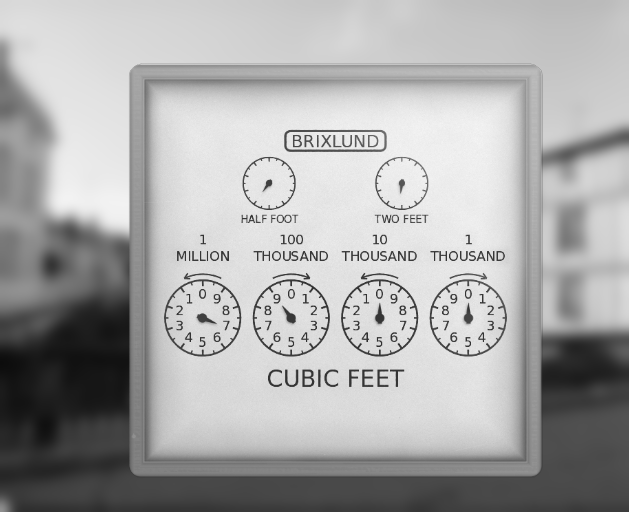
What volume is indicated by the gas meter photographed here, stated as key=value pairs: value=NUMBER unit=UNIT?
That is value=690000 unit=ft³
